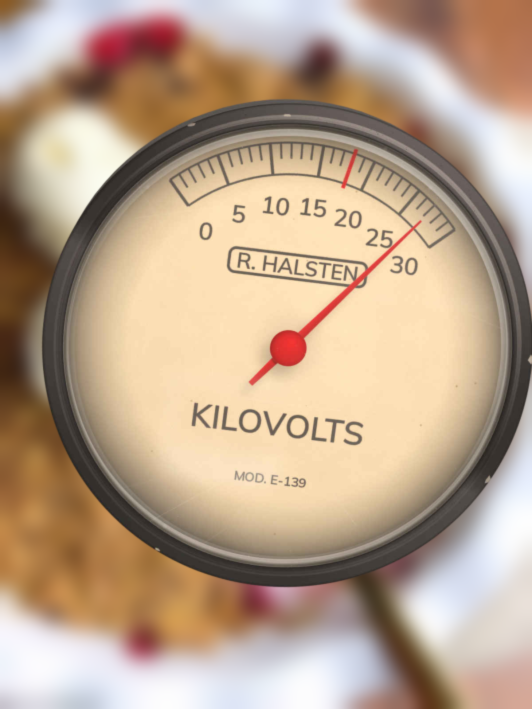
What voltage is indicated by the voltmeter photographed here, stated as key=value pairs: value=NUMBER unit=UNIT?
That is value=27 unit=kV
